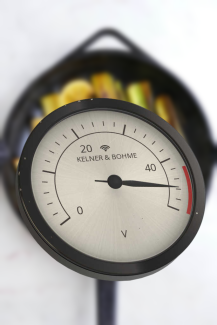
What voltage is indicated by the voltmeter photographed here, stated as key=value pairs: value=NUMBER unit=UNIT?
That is value=46 unit=V
